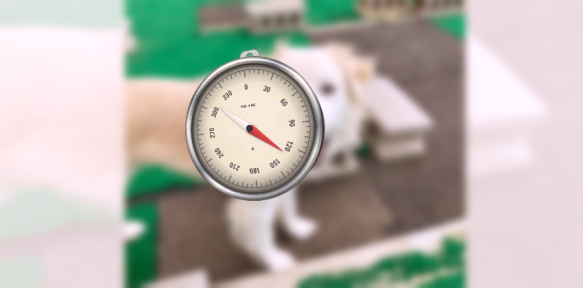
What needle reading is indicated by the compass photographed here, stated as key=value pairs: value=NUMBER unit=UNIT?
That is value=130 unit=°
